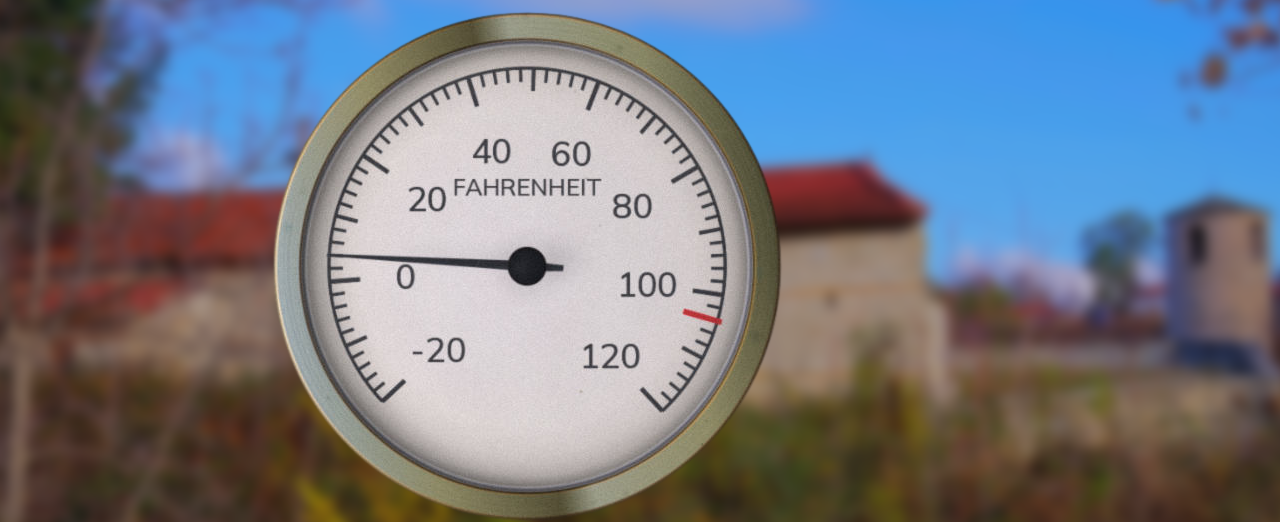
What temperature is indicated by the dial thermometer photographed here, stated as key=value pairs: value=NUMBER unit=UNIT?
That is value=4 unit=°F
